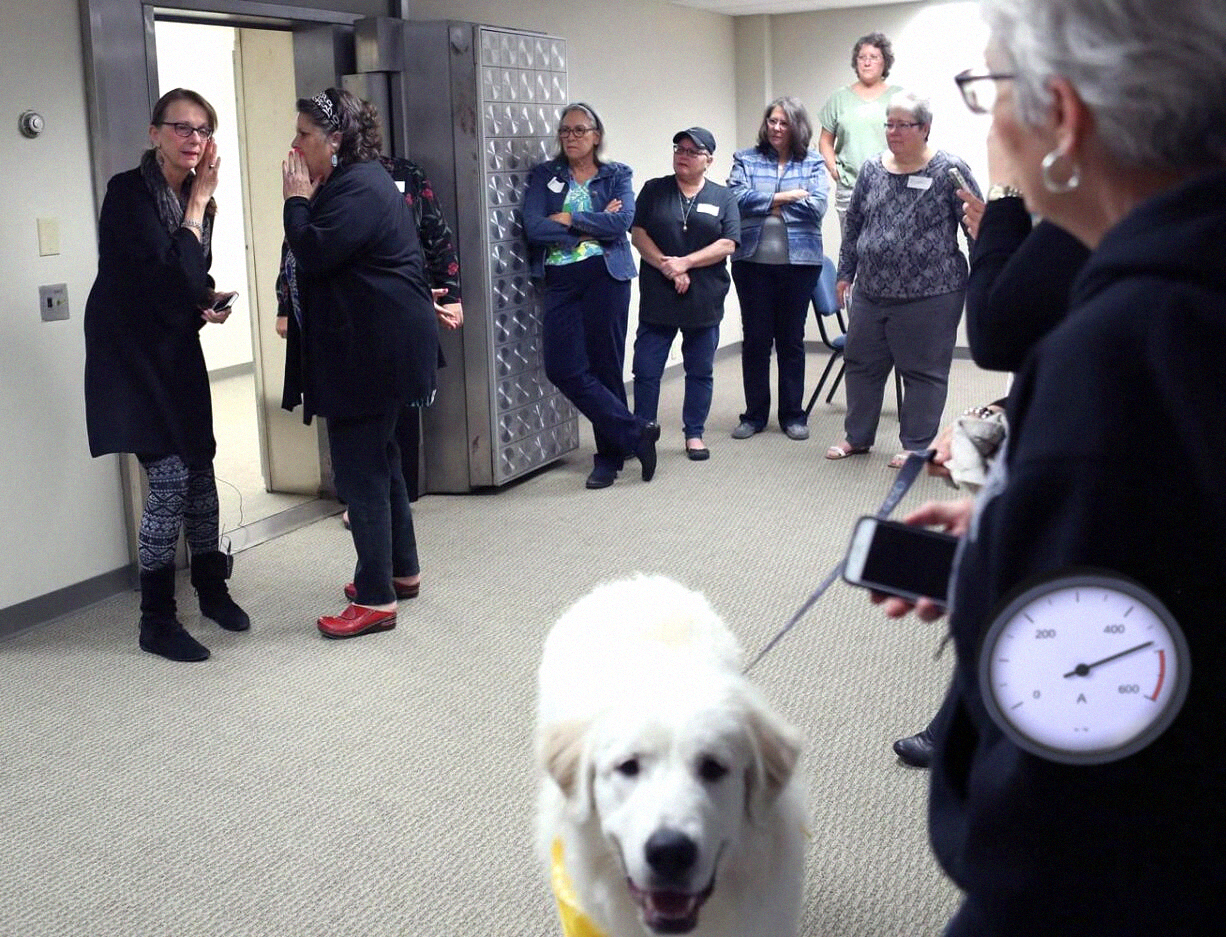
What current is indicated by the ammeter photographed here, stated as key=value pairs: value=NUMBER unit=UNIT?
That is value=475 unit=A
